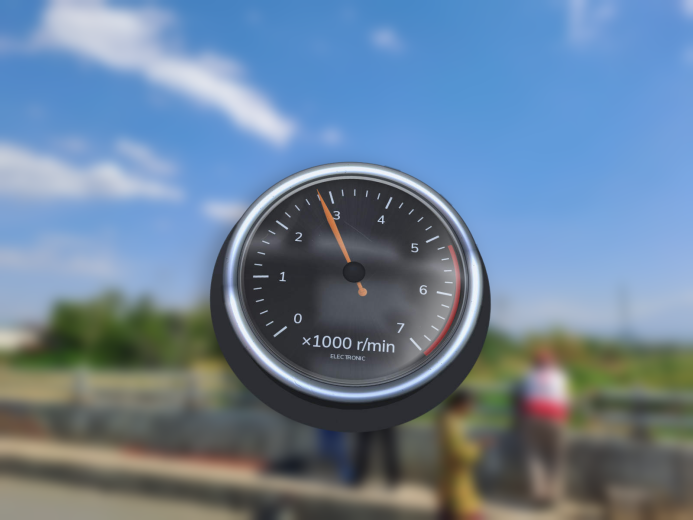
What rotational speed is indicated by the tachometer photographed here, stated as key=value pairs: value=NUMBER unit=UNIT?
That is value=2800 unit=rpm
